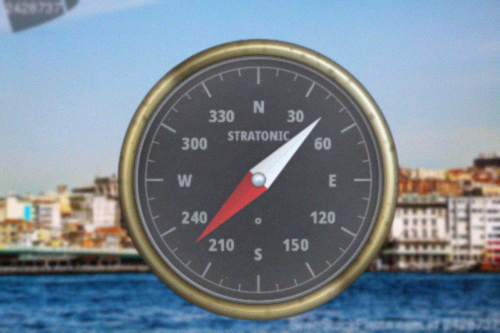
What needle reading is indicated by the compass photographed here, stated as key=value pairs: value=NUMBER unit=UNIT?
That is value=225 unit=°
